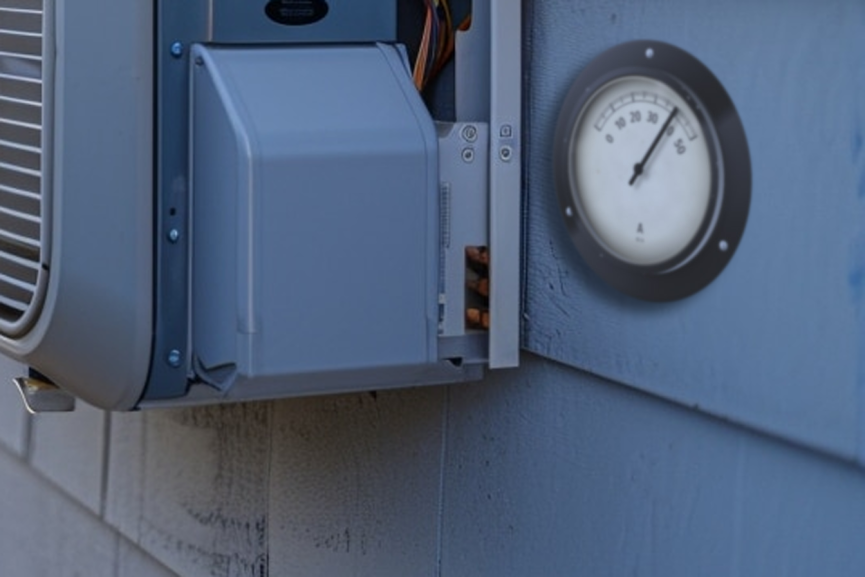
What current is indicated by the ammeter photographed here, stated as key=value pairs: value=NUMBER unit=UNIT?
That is value=40 unit=A
